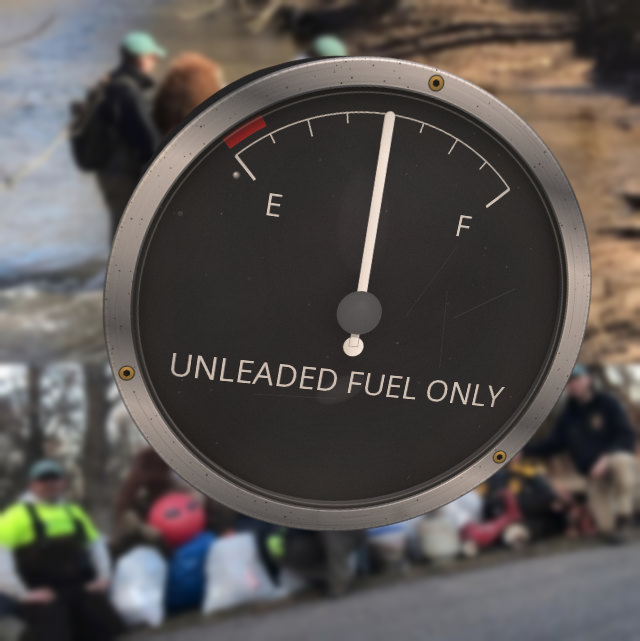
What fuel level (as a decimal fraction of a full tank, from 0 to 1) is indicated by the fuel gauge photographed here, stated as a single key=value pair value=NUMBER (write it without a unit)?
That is value=0.5
